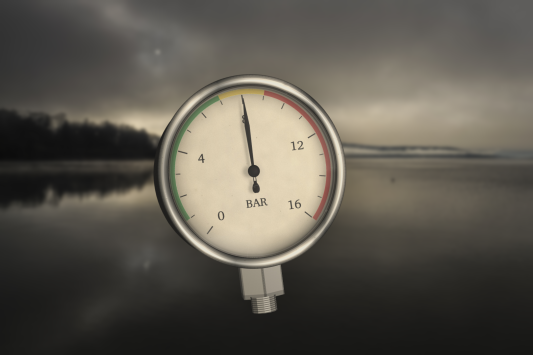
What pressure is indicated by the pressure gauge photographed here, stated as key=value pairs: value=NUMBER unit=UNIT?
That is value=8 unit=bar
